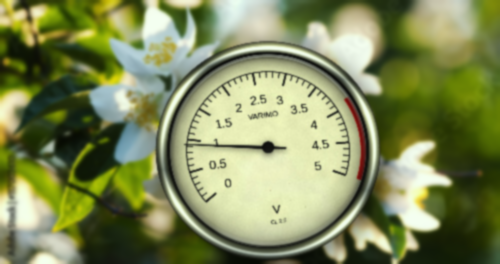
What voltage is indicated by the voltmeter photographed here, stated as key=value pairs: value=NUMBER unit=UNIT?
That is value=0.9 unit=V
